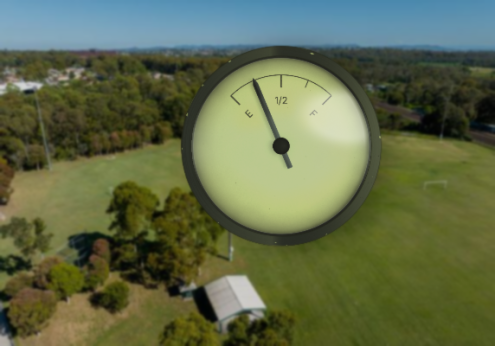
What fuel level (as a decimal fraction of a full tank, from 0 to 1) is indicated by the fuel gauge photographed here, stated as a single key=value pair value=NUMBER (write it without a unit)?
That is value=0.25
